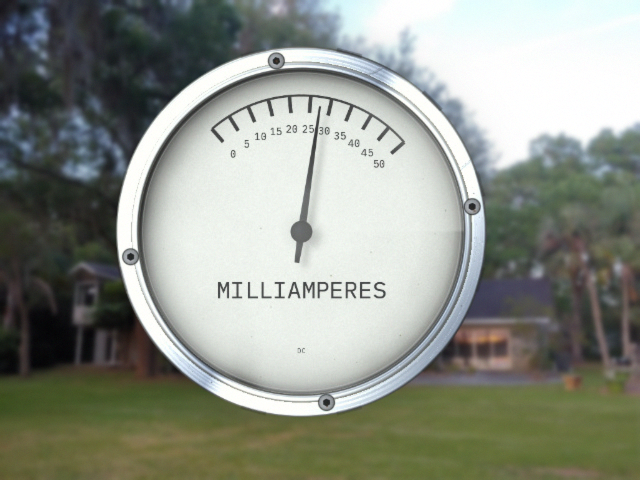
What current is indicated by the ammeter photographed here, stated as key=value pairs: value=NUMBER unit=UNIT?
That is value=27.5 unit=mA
